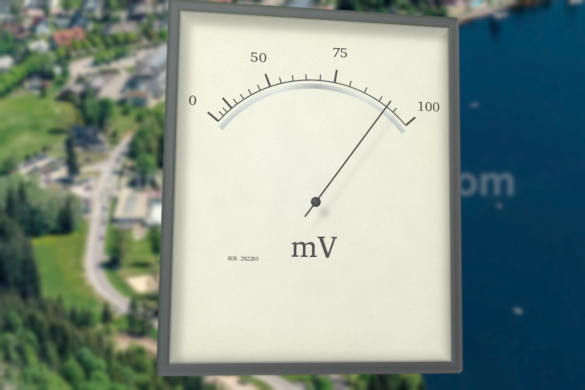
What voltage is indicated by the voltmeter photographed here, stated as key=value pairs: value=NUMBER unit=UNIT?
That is value=92.5 unit=mV
